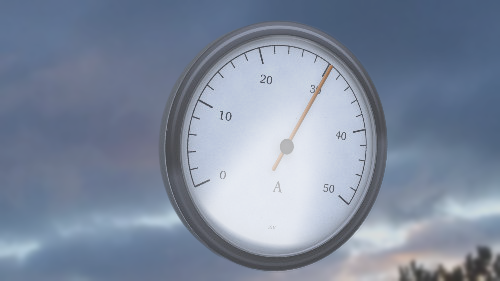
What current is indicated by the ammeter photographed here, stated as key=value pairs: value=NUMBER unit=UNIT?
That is value=30 unit=A
